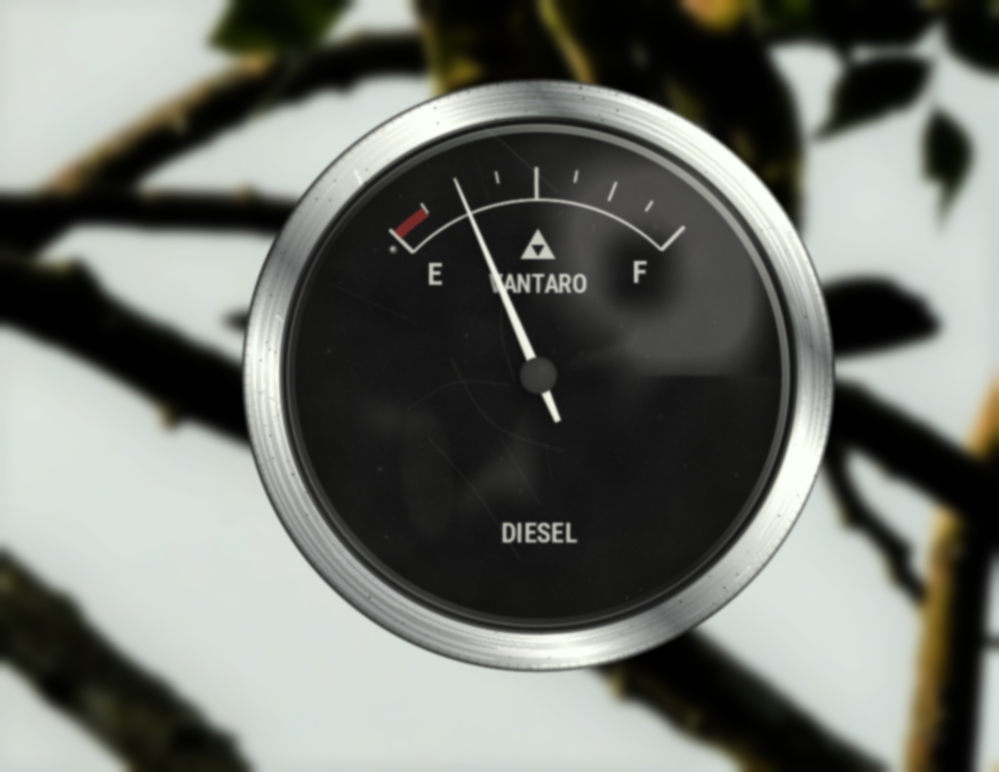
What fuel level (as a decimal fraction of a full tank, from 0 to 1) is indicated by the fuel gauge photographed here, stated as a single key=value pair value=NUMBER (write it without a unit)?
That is value=0.25
